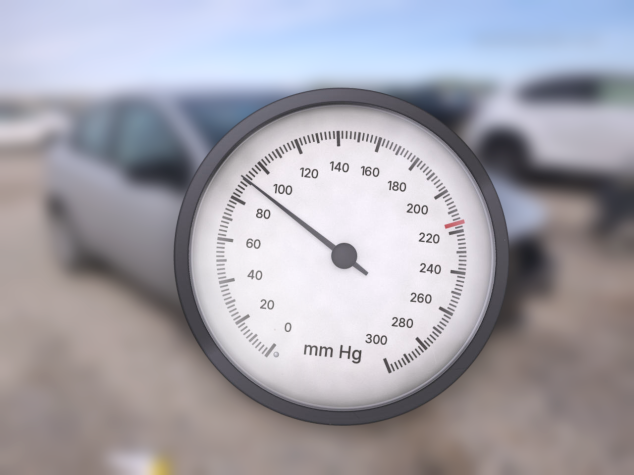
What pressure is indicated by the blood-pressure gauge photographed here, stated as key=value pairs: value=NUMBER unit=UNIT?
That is value=90 unit=mmHg
